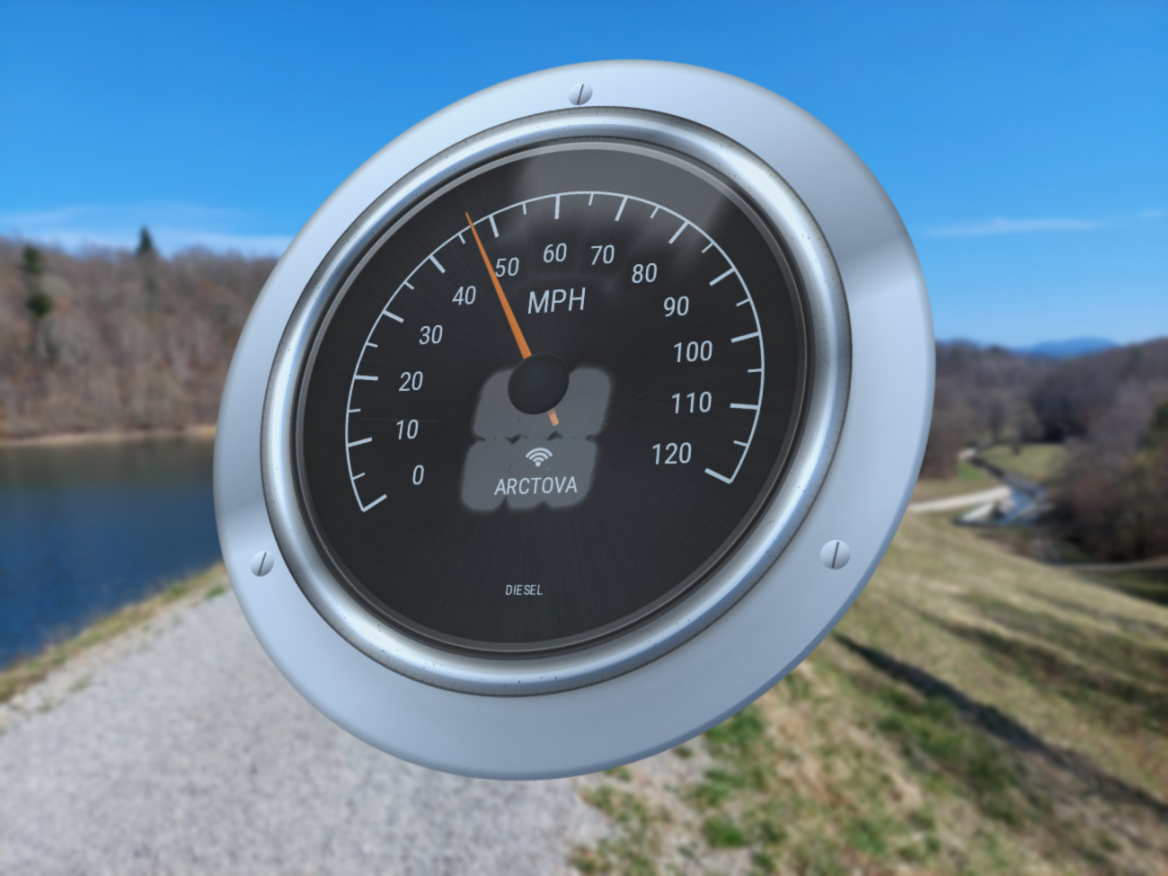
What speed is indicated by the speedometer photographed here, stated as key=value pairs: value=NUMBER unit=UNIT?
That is value=47.5 unit=mph
